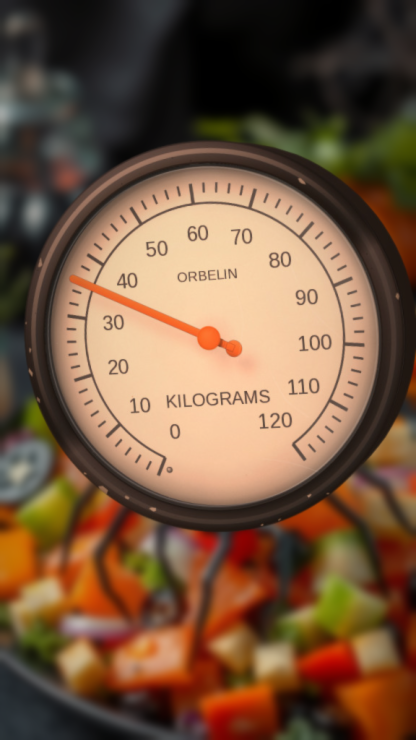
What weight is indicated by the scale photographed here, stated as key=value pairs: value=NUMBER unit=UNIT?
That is value=36 unit=kg
